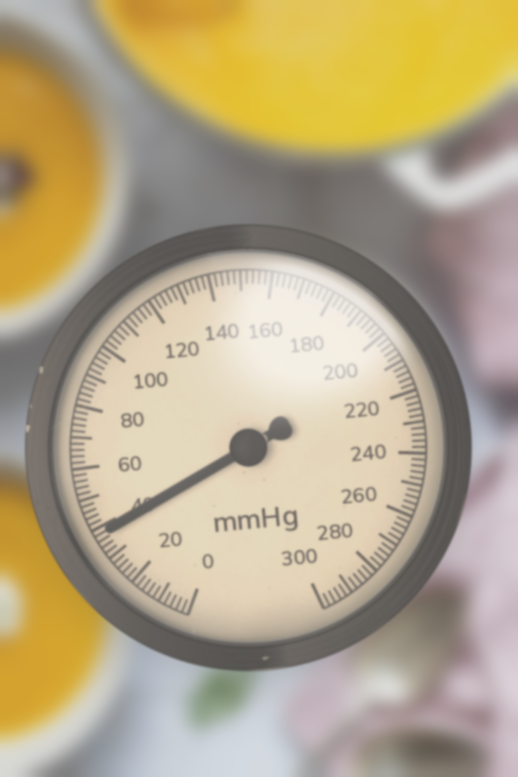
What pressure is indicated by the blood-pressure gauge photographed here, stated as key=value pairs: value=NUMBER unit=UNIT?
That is value=38 unit=mmHg
